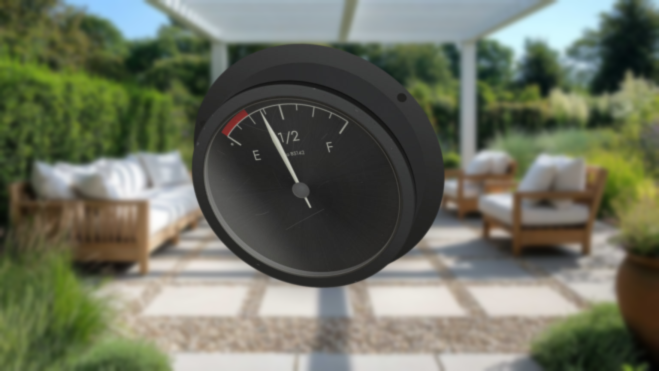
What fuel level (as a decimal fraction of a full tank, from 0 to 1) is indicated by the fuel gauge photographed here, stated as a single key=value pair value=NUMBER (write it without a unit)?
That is value=0.375
